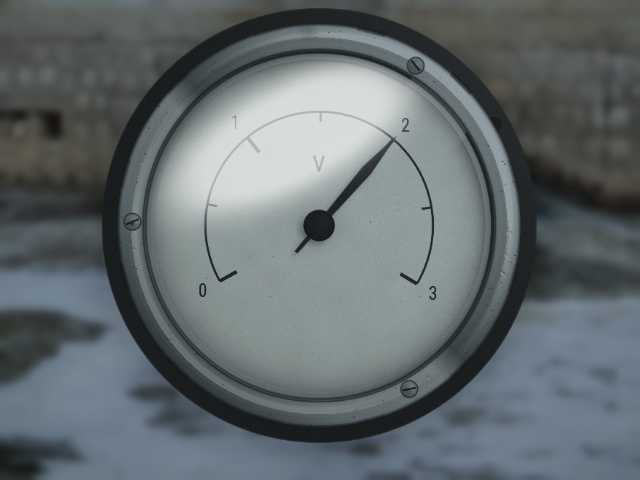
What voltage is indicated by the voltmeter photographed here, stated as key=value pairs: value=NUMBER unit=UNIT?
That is value=2 unit=V
